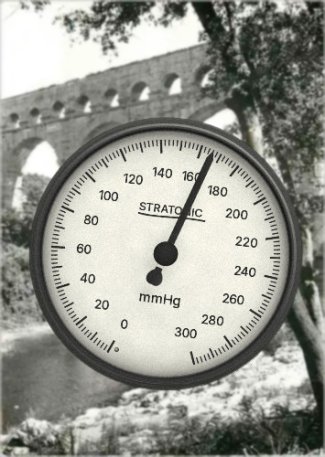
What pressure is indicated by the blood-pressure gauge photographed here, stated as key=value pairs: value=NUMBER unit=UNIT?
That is value=166 unit=mmHg
